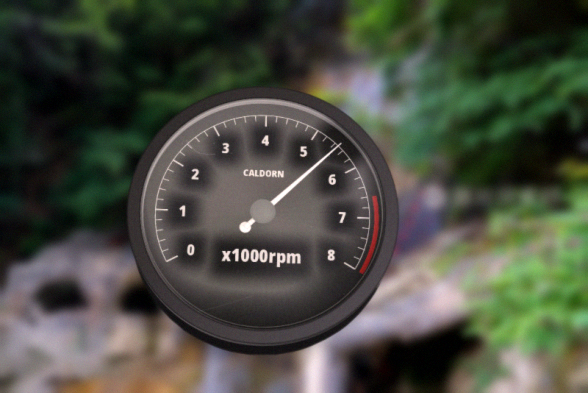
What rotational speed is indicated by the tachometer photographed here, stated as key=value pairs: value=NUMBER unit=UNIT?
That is value=5500 unit=rpm
